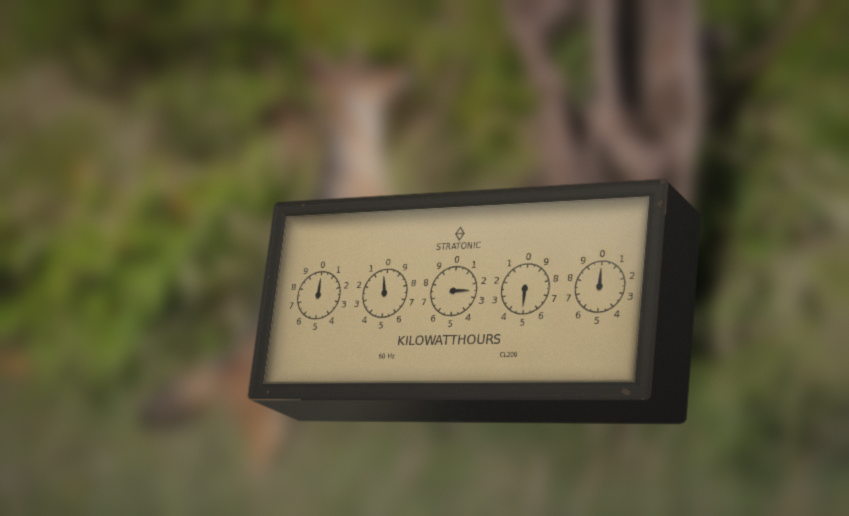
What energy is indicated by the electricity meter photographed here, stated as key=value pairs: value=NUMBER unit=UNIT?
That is value=250 unit=kWh
